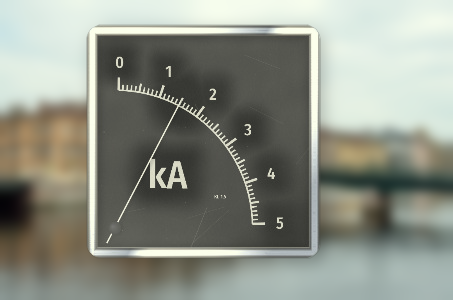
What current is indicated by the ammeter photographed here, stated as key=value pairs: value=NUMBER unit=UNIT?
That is value=1.5 unit=kA
